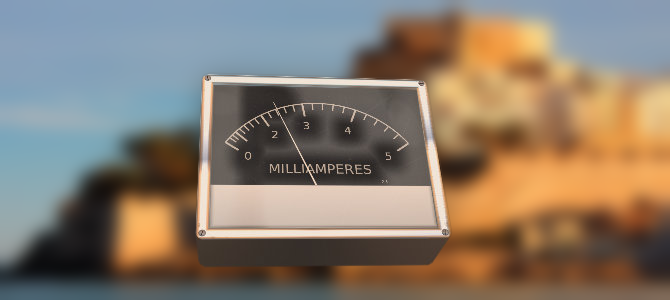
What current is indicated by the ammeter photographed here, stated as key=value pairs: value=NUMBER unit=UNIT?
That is value=2.4 unit=mA
